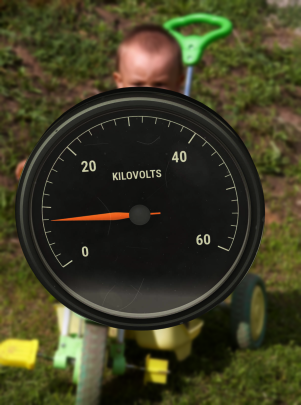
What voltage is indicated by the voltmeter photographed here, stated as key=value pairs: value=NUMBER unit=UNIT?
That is value=8 unit=kV
